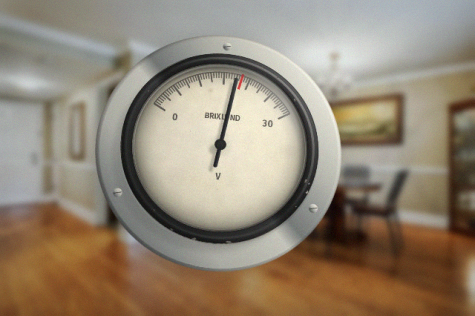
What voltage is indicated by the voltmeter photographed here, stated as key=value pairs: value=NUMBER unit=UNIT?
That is value=17.5 unit=V
